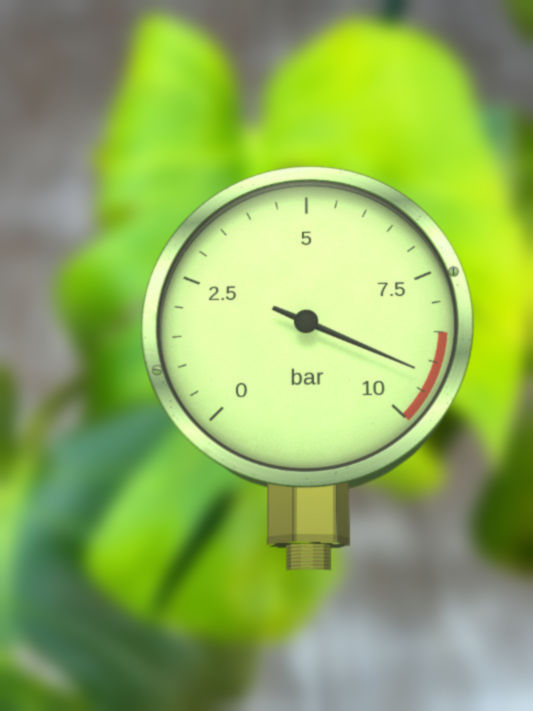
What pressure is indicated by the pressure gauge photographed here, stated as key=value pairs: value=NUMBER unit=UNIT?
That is value=9.25 unit=bar
